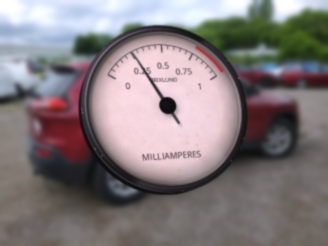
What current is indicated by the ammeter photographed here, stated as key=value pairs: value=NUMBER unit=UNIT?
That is value=0.25 unit=mA
